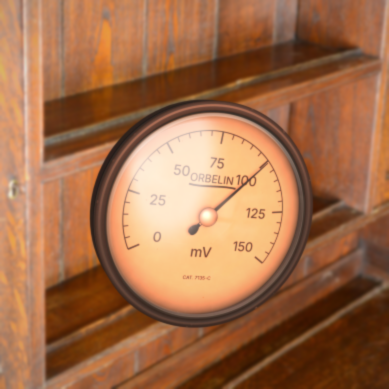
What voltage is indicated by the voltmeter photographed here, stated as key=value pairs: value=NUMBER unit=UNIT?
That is value=100 unit=mV
